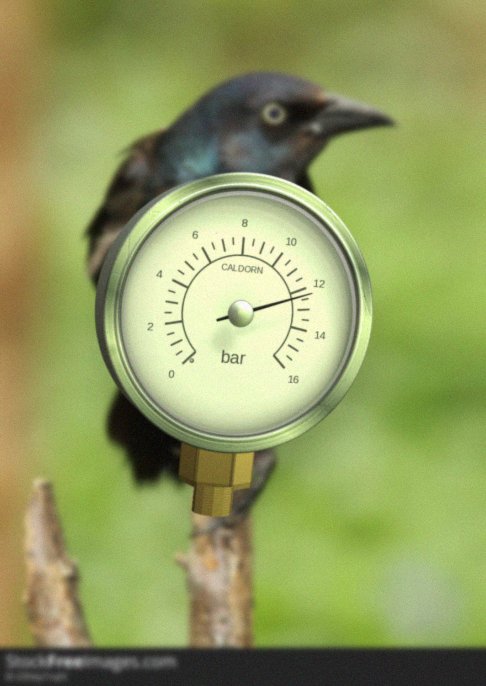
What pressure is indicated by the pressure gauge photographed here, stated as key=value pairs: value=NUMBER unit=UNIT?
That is value=12.25 unit=bar
